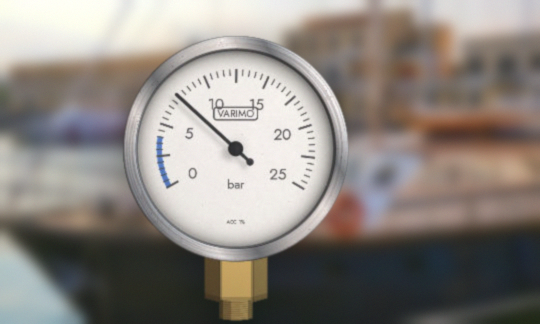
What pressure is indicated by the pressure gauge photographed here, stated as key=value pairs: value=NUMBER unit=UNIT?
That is value=7.5 unit=bar
